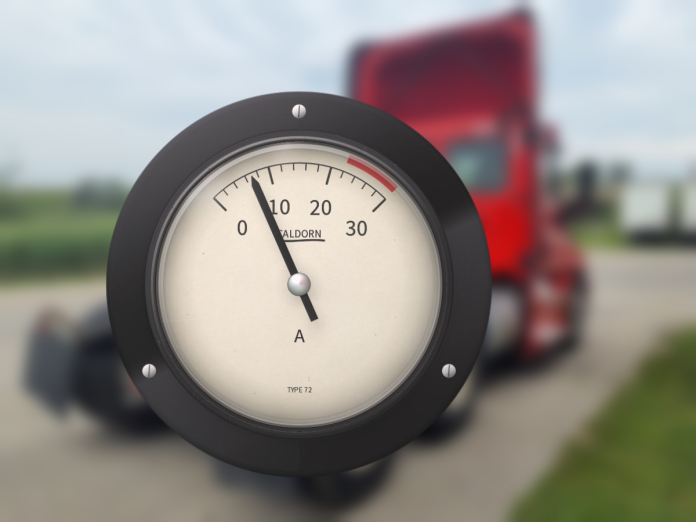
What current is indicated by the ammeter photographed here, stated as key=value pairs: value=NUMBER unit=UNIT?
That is value=7 unit=A
